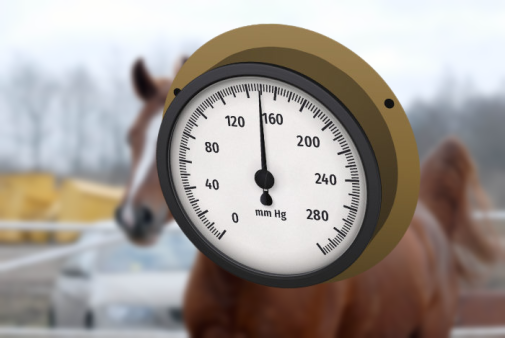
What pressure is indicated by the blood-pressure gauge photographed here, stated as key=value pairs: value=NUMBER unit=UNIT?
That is value=150 unit=mmHg
